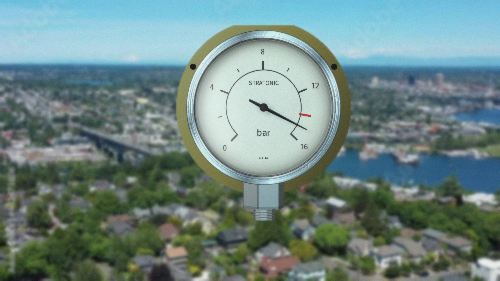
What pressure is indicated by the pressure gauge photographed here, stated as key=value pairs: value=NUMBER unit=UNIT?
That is value=15 unit=bar
